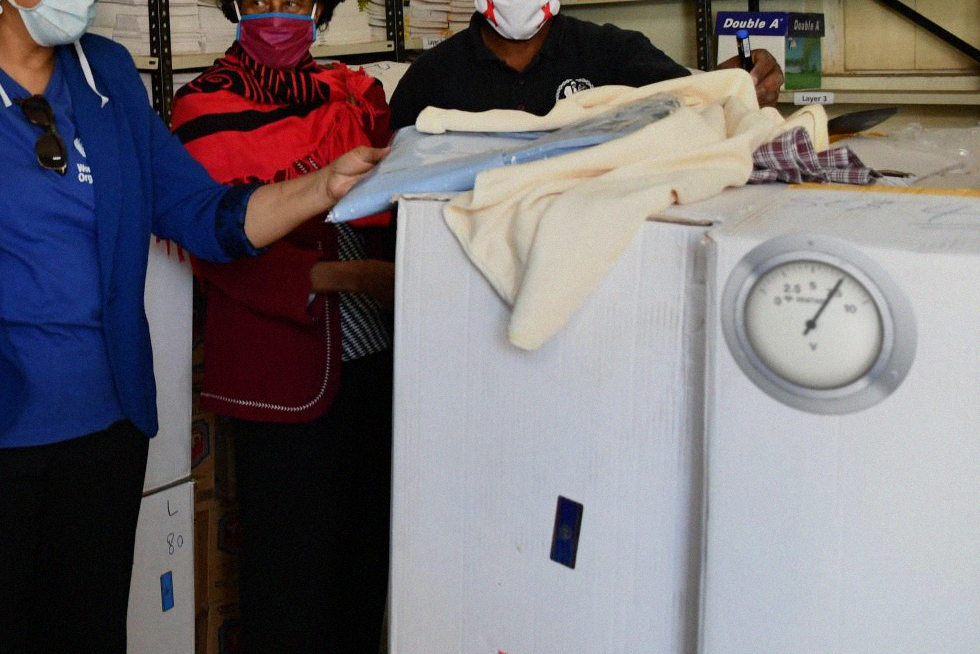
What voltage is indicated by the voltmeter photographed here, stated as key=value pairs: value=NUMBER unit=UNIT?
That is value=7.5 unit=V
